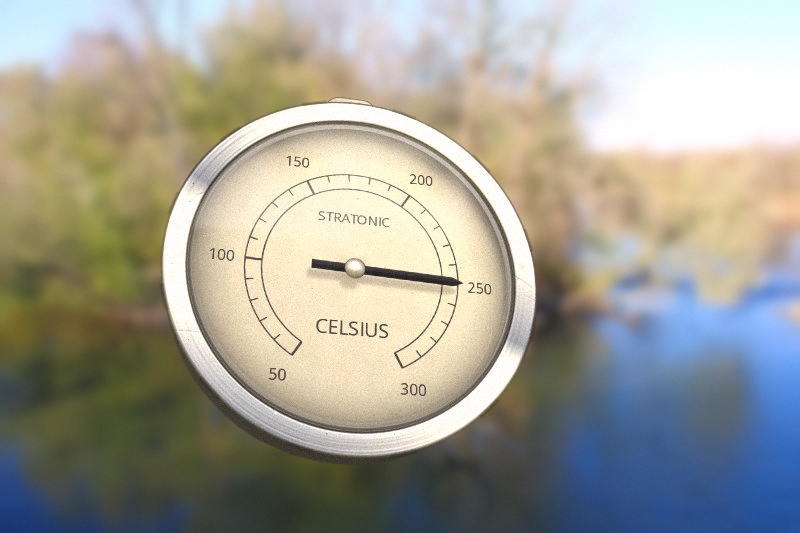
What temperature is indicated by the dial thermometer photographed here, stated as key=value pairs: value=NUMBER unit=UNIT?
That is value=250 unit=°C
